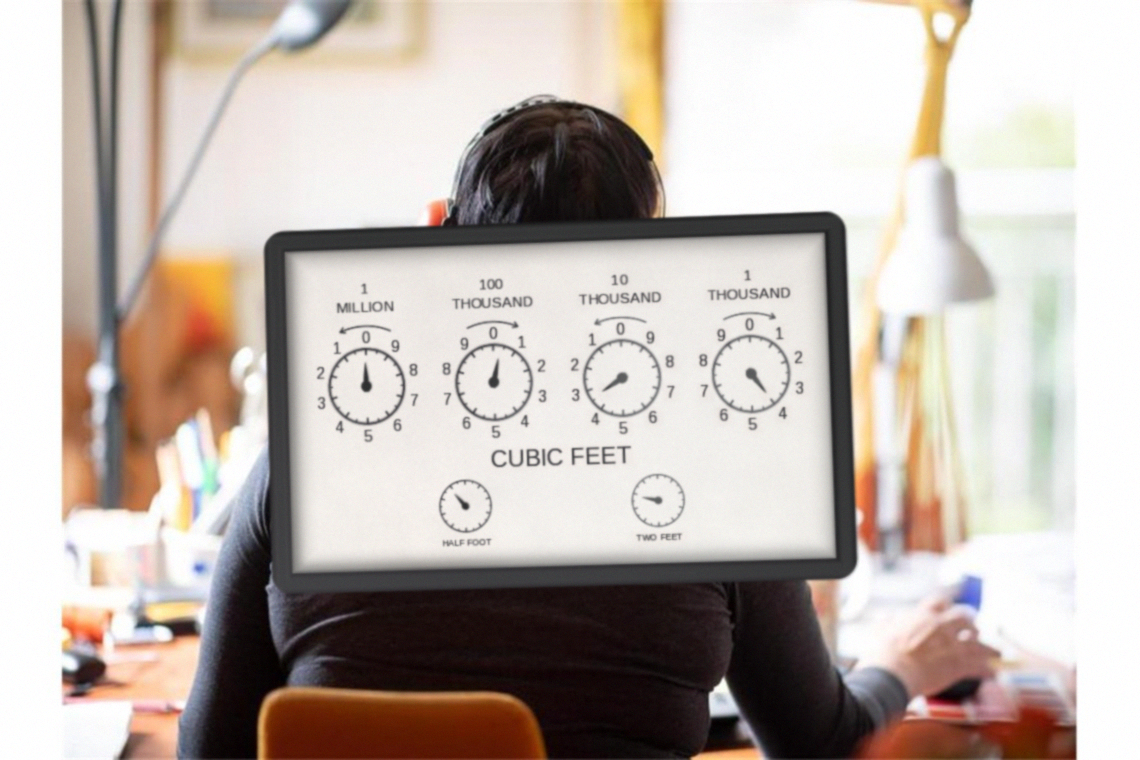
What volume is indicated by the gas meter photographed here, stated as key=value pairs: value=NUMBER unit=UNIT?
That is value=3400 unit=ft³
